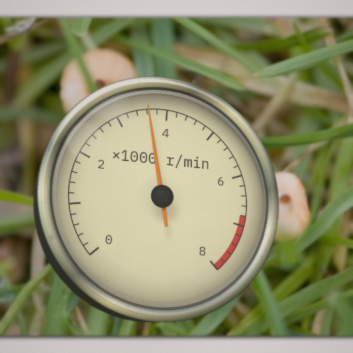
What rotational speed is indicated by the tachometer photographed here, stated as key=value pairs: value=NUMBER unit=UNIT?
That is value=3600 unit=rpm
